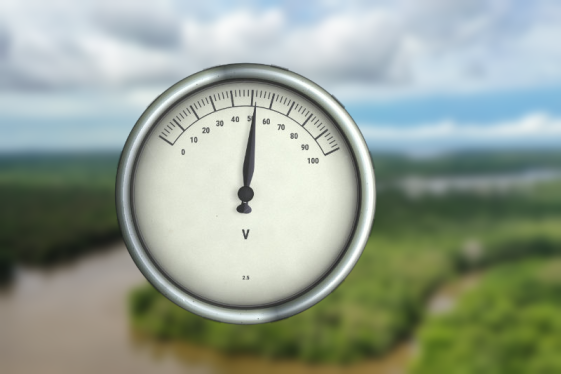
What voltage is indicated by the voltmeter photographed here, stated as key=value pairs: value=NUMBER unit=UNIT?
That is value=52 unit=V
